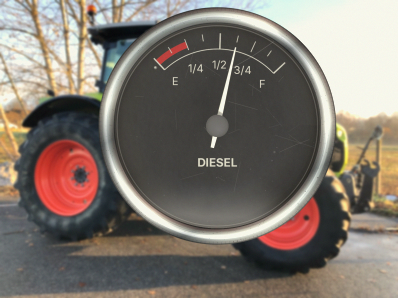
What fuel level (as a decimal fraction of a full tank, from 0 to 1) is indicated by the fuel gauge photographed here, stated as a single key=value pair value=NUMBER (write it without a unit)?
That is value=0.625
